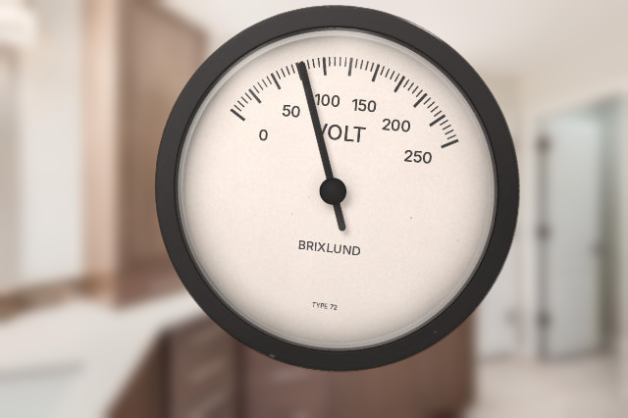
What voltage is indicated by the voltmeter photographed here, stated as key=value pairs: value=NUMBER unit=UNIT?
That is value=80 unit=V
